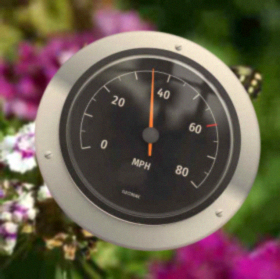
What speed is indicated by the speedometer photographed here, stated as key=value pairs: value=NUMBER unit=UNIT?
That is value=35 unit=mph
